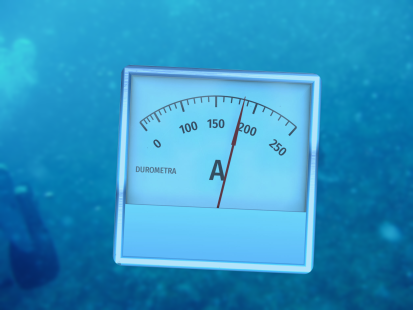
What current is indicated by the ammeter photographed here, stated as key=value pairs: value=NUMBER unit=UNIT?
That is value=185 unit=A
